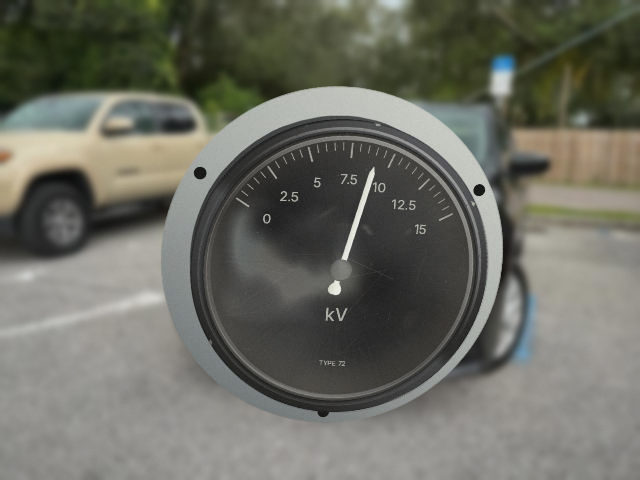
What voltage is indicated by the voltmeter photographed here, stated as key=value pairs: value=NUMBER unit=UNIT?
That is value=9 unit=kV
